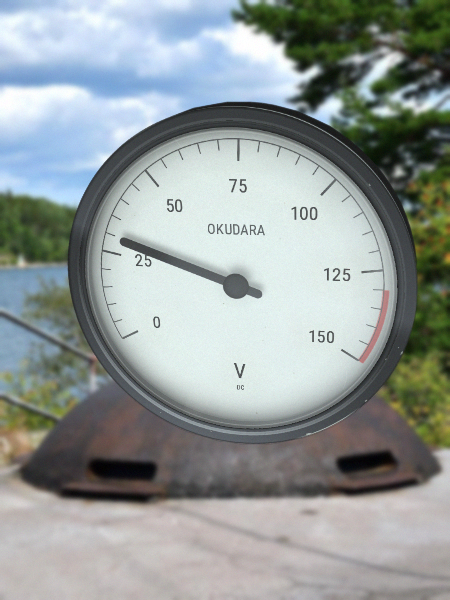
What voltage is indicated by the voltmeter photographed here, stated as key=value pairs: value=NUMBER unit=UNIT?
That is value=30 unit=V
